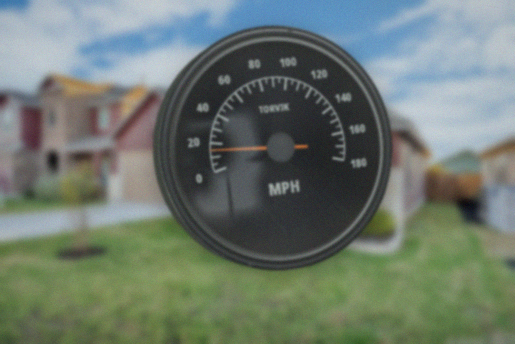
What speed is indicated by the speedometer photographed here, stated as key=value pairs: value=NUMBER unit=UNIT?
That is value=15 unit=mph
